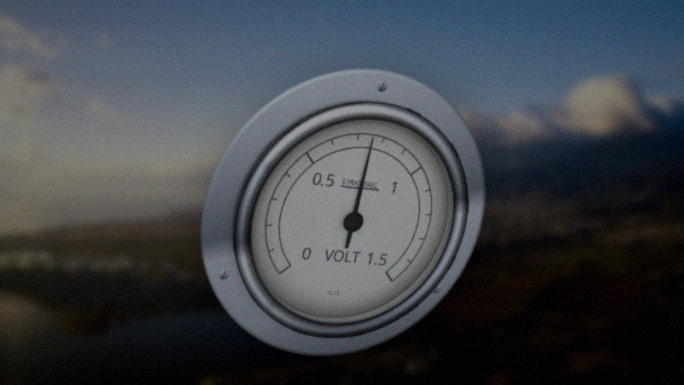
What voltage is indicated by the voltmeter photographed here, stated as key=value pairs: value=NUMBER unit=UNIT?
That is value=0.75 unit=V
